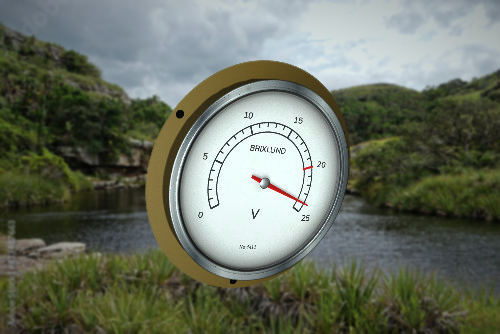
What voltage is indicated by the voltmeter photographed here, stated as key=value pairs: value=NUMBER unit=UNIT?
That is value=24 unit=V
